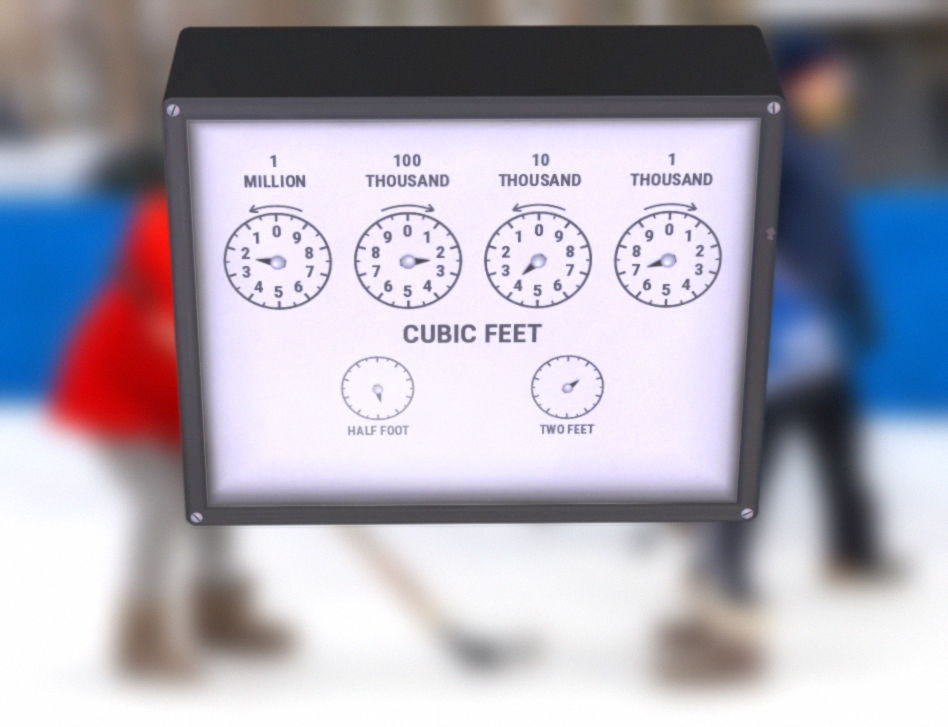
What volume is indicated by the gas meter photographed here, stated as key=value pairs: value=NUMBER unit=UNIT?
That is value=223700 unit=ft³
